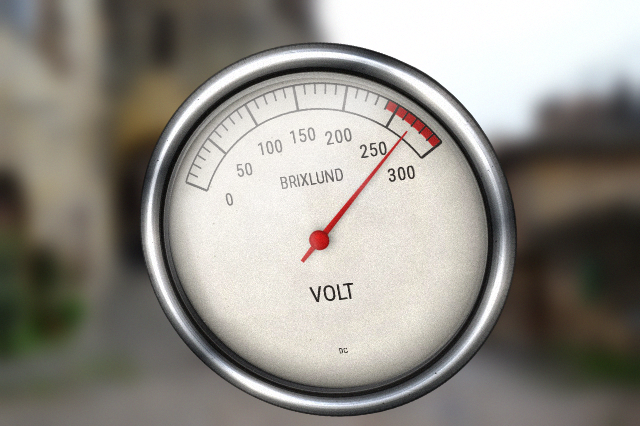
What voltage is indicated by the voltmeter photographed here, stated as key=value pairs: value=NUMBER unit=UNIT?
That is value=270 unit=V
